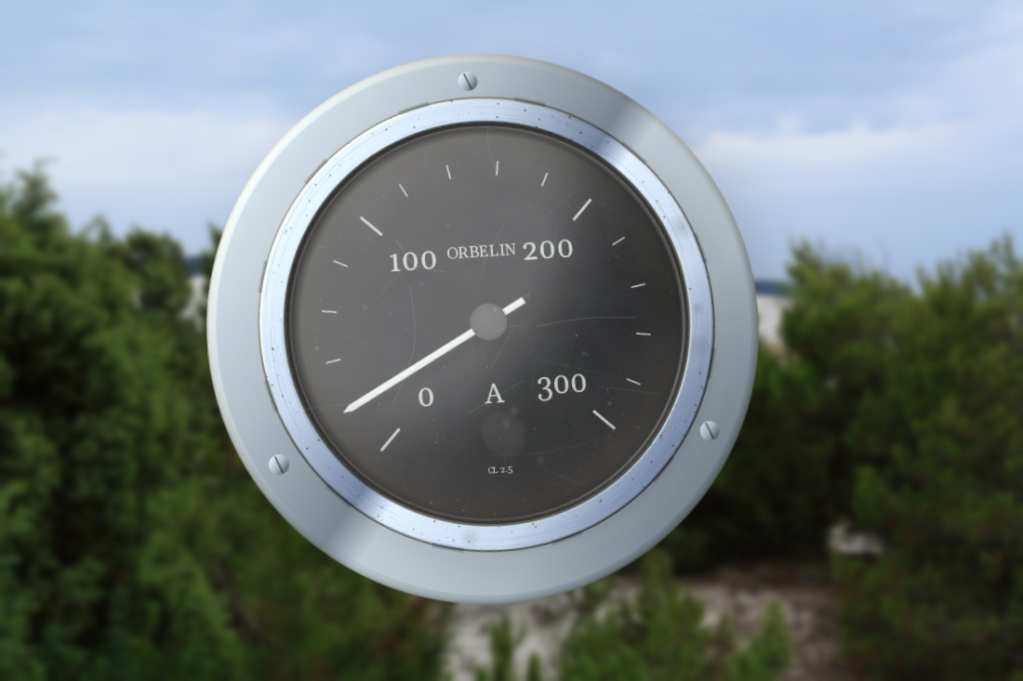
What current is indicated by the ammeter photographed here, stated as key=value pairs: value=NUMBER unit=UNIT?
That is value=20 unit=A
